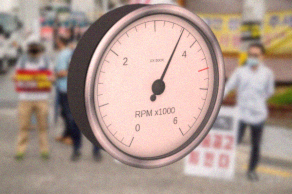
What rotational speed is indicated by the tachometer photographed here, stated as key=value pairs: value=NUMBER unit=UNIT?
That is value=3600 unit=rpm
